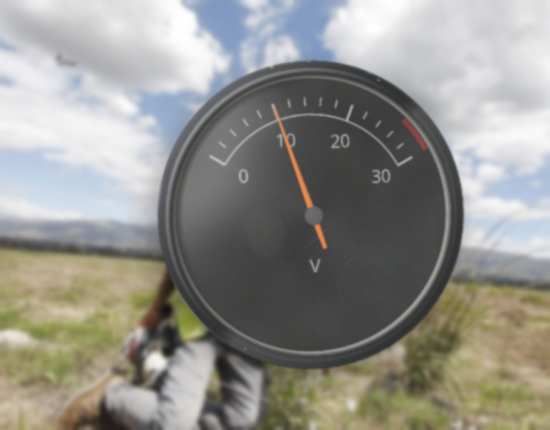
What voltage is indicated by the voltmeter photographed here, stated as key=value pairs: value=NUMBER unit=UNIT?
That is value=10 unit=V
